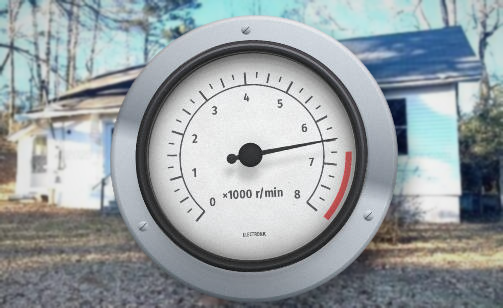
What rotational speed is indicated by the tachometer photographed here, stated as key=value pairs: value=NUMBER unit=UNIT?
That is value=6500 unit=rpm
